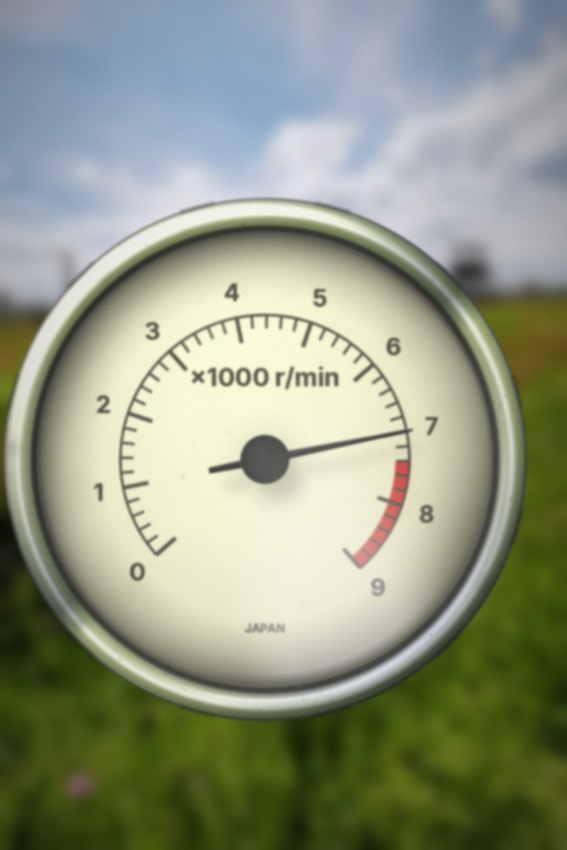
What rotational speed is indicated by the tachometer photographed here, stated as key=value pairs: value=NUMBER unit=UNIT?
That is value=7000 unit=rpm
